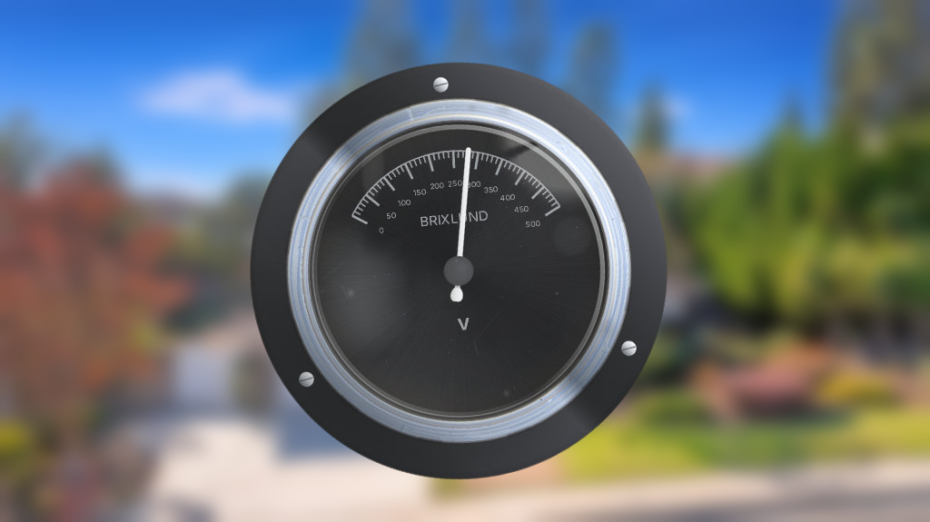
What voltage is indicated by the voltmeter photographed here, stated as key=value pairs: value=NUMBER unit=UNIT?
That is value=280 unit=V
